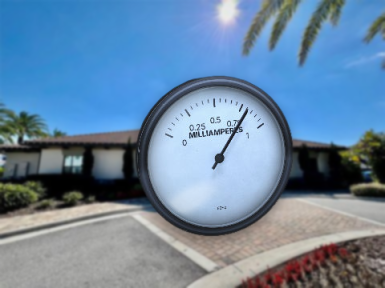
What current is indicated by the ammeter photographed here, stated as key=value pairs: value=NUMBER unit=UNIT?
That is value=0.8 unit=mA
